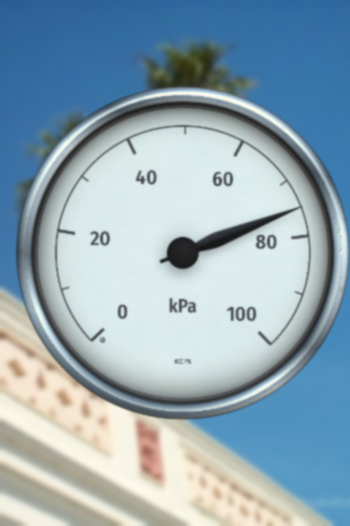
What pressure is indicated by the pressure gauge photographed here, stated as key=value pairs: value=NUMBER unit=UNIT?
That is value=75 unit=kPa
